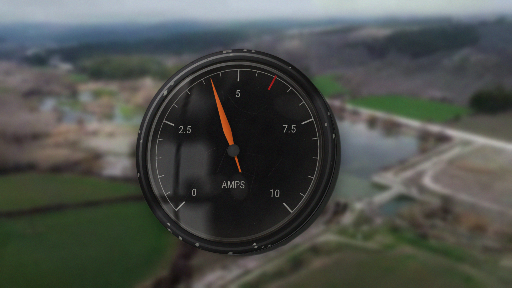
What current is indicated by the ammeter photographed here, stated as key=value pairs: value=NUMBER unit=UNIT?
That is value=4.25 unit=A
